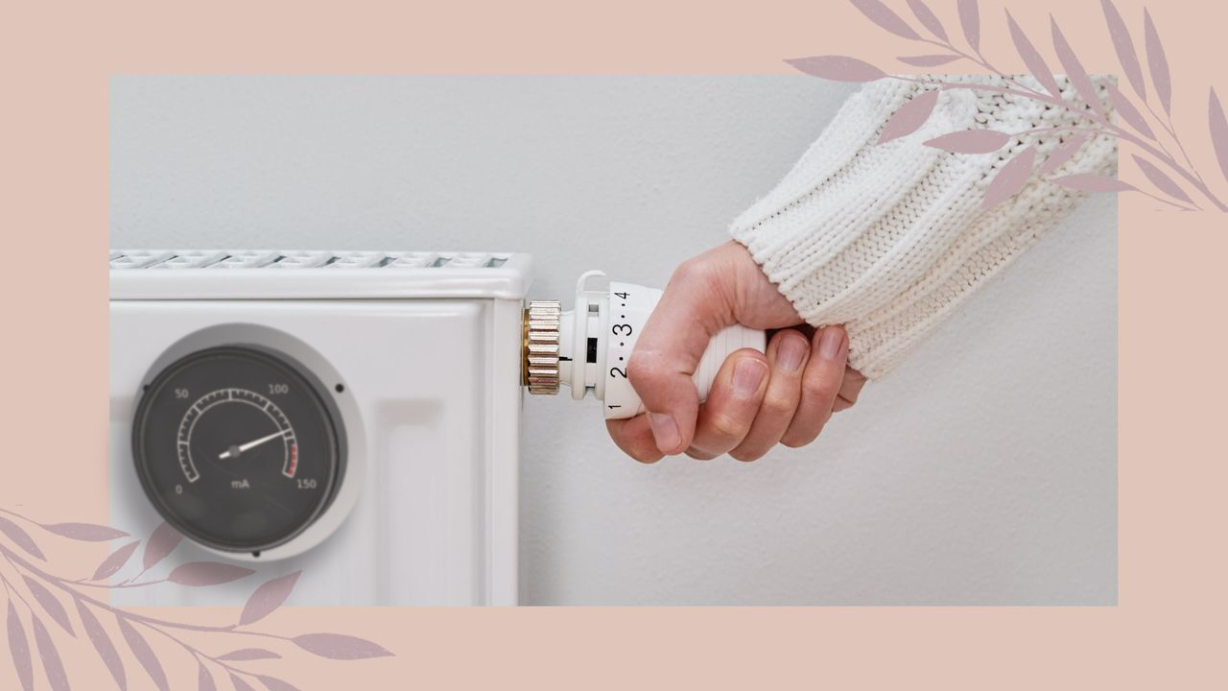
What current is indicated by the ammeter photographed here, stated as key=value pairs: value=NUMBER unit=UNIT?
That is value=120 unit=mA
